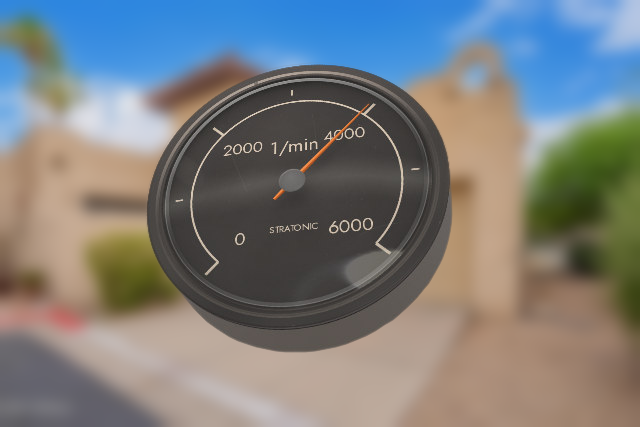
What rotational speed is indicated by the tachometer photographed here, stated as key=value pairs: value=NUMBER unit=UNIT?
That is value=4000 unit=rpm
